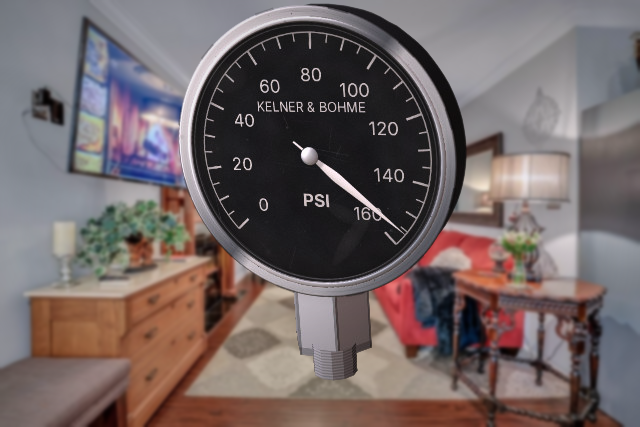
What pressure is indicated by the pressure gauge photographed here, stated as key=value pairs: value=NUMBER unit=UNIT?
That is value=155 unit=psi
